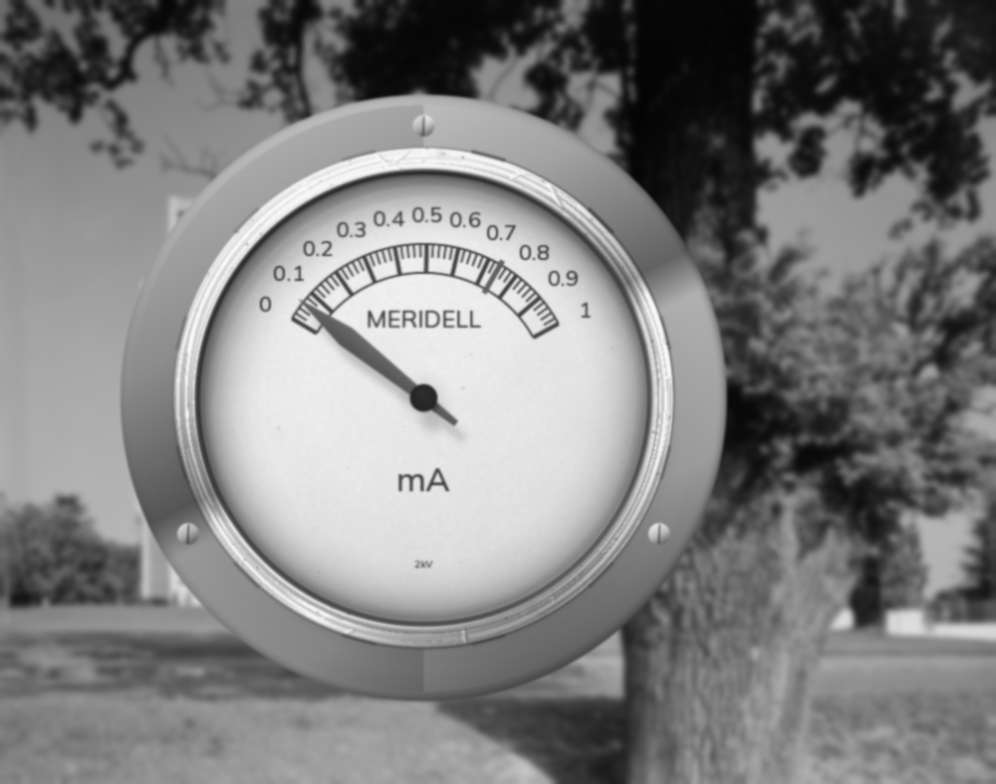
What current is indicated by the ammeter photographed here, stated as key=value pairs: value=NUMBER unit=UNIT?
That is value=0.06 unit=mA
